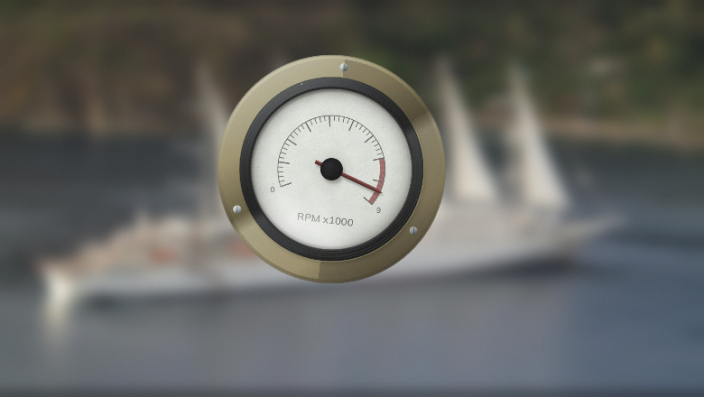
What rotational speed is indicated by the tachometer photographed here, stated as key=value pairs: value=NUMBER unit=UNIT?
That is value=8400 unit=rpm
